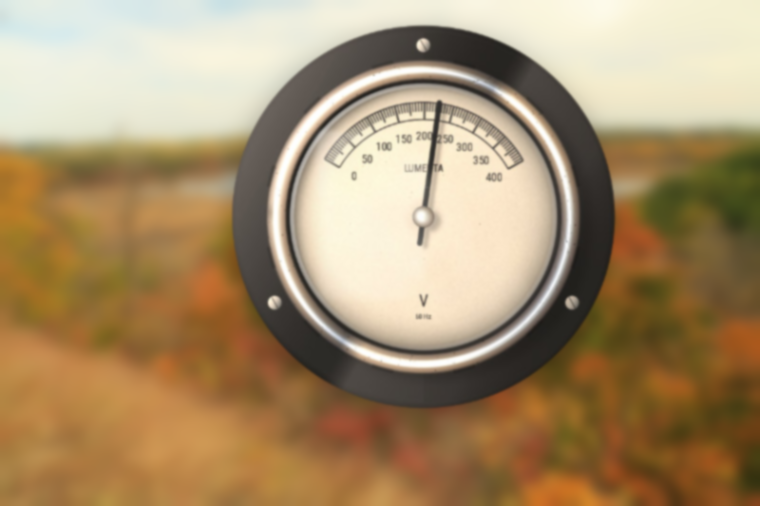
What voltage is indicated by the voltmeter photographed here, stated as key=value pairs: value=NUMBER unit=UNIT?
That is value=225 unit=V
